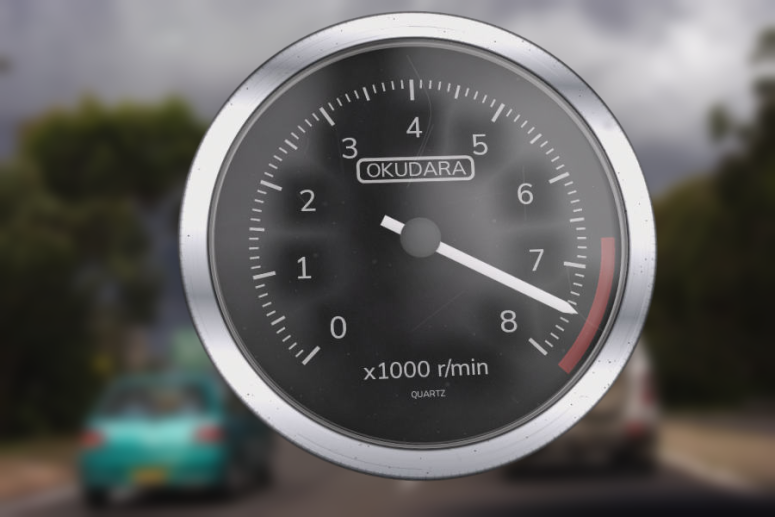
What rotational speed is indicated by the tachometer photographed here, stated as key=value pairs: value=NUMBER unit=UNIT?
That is value=7500 unit=rpm
